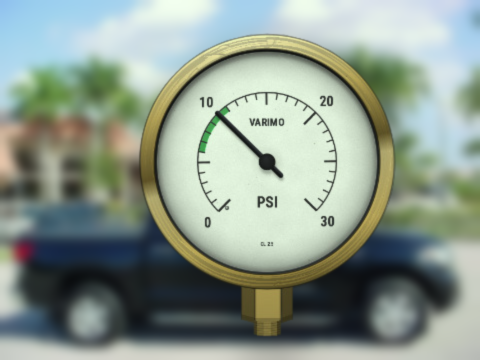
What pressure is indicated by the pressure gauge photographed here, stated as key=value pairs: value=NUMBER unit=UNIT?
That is value=10 unit=psi
